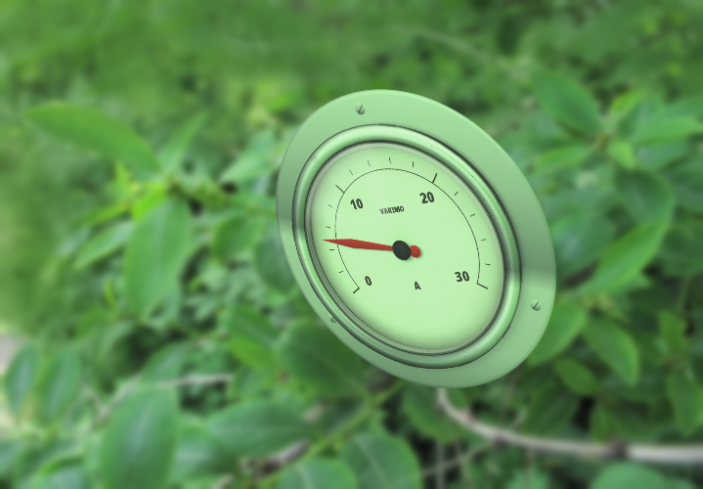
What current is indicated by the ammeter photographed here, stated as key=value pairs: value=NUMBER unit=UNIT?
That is value=5 unit=A
